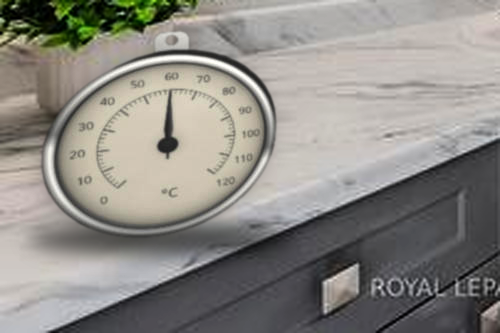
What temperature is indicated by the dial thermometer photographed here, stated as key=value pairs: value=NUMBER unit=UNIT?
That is value=60 unit=°C
